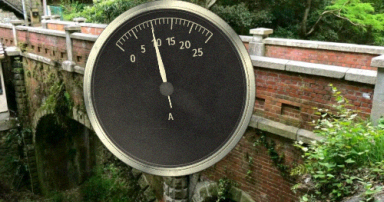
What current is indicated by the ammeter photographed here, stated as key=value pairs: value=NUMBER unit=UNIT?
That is value=10 unit=A
